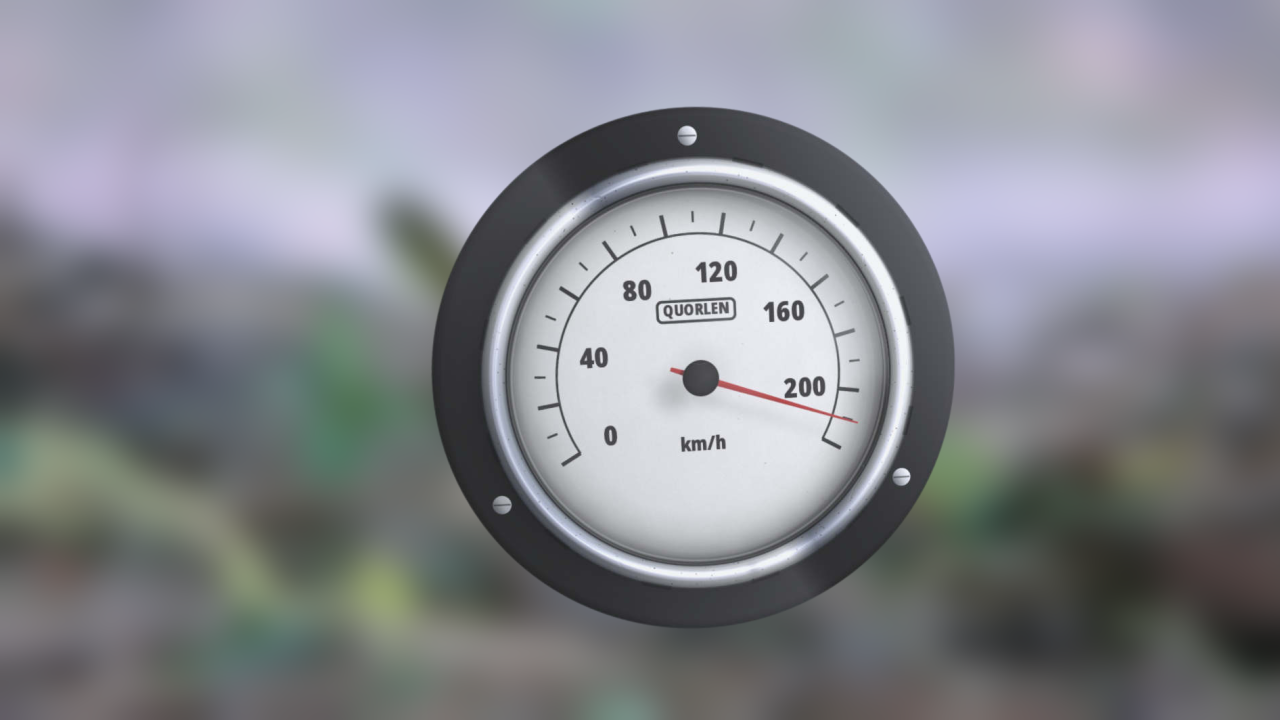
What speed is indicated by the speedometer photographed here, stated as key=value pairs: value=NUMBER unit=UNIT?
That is value=210 unit=km/h
